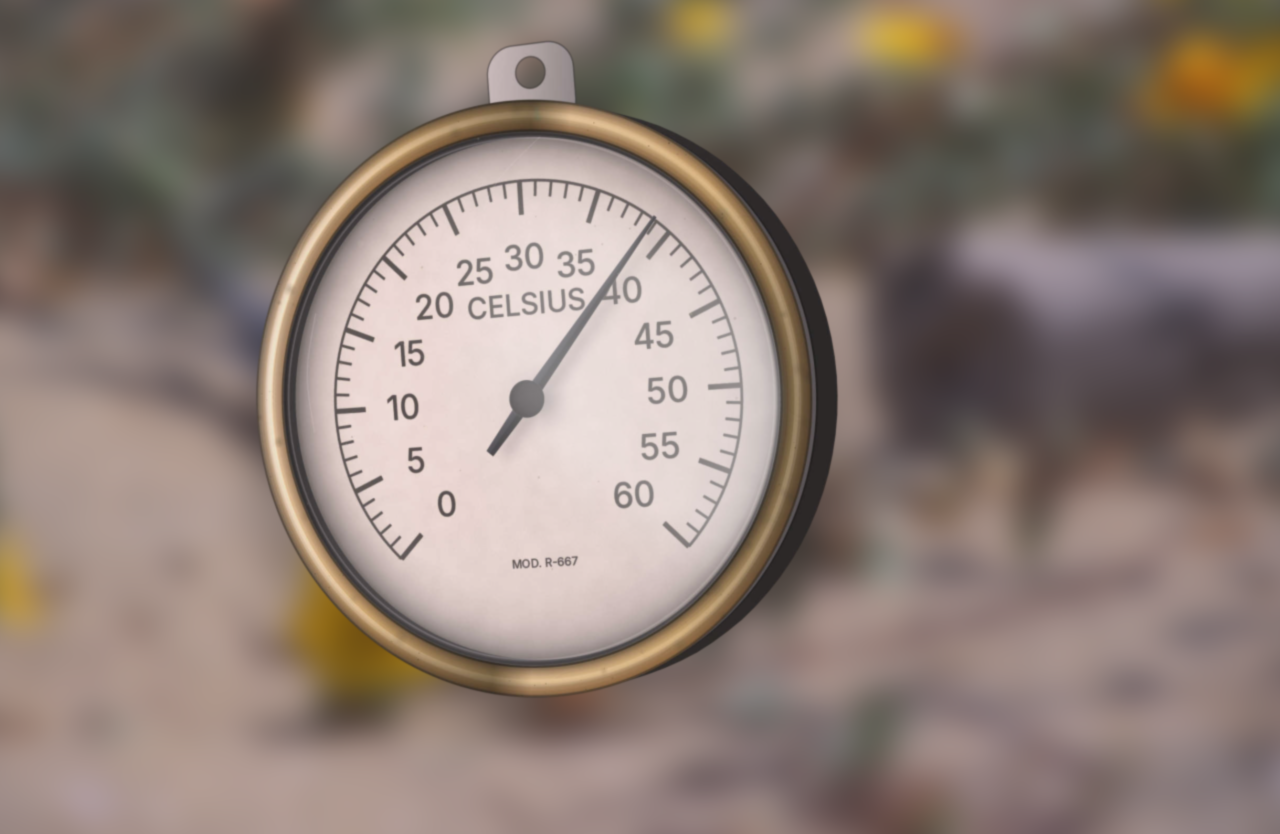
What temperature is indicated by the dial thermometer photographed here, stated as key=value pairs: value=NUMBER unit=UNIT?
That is value=39 unit=°C
